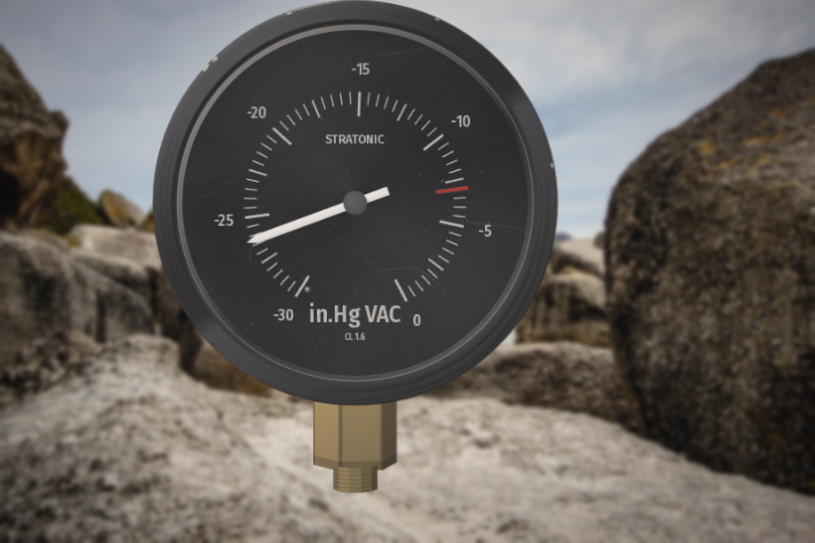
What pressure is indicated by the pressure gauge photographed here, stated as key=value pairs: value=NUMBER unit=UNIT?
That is value=-26.25 unit=inHg
